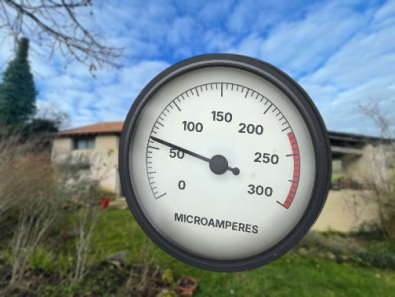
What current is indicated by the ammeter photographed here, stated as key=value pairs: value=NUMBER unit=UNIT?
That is value=60 unit=µA
